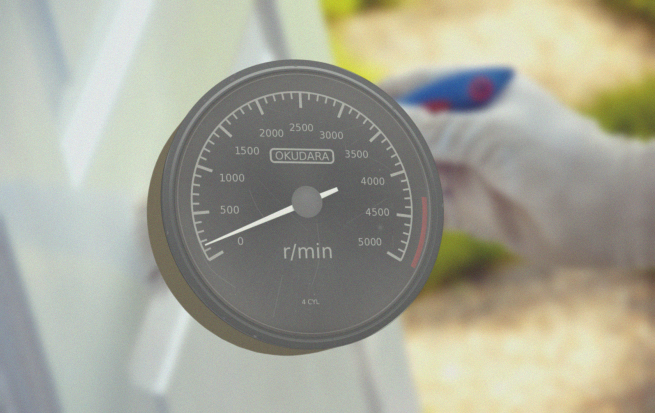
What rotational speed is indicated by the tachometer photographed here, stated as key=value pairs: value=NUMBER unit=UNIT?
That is value=150 unit=rpm
